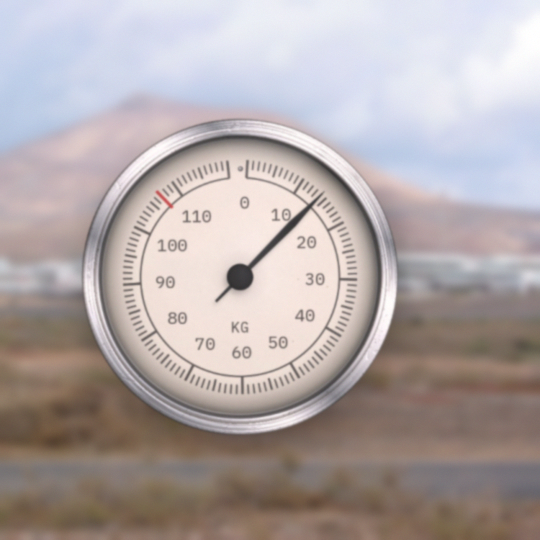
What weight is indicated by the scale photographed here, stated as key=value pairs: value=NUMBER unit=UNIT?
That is value=14 unit=kg
